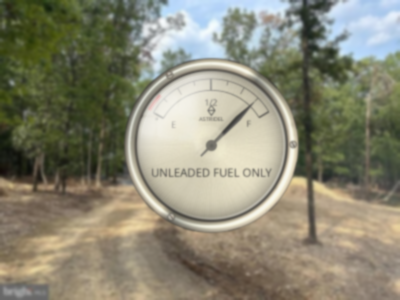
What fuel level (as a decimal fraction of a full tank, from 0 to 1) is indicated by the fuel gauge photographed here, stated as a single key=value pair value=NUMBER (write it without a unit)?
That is value=0.875
